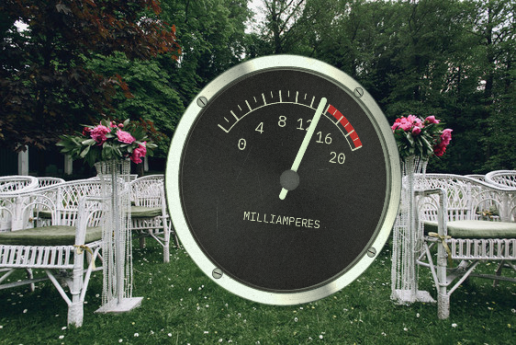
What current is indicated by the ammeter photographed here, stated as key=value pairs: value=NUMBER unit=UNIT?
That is value=13 unit=mA
